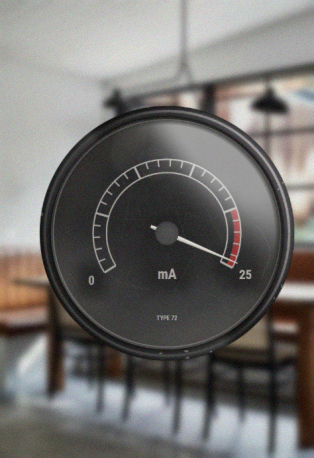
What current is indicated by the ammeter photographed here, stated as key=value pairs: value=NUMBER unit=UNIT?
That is value=24.5 unit=mA
